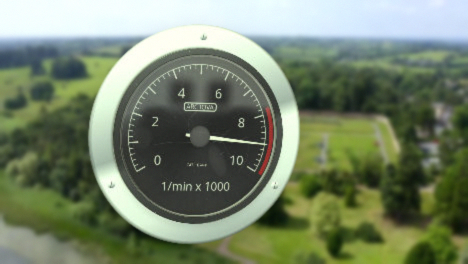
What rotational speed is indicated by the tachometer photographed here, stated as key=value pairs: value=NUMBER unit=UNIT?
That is value=9000 unit=rpm
